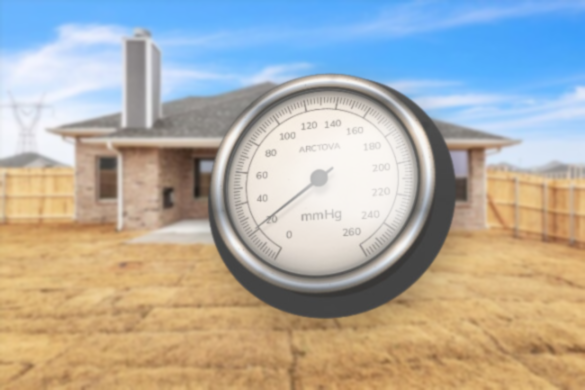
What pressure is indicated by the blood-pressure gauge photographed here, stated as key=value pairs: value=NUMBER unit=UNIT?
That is value=20 unit=mmHg
